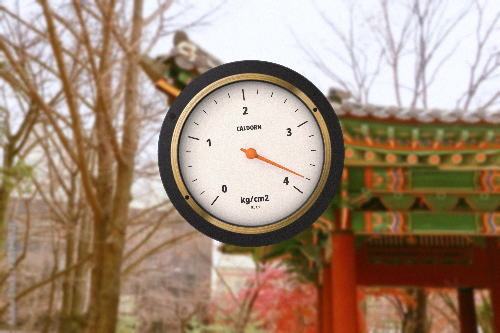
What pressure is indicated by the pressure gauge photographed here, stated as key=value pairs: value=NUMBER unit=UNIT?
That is value=3.8 unit=kg/cm²
